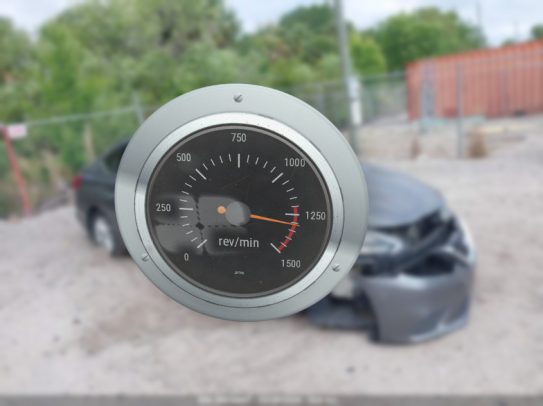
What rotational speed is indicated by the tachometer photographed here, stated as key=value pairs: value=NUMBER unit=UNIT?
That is value=1300 unit=rpm
